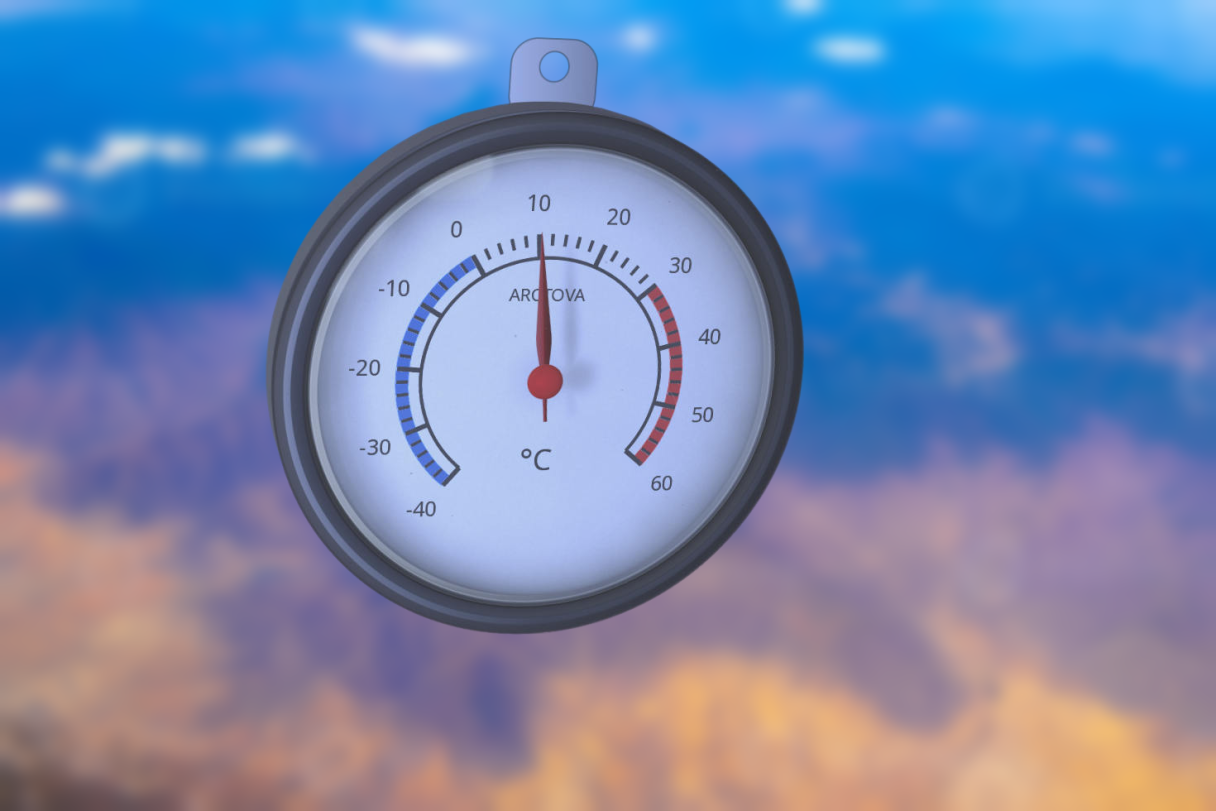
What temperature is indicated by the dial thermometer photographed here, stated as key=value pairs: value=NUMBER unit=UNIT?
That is value=10 unit=°C
